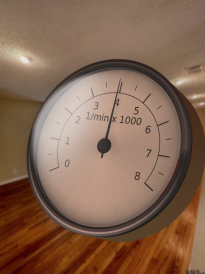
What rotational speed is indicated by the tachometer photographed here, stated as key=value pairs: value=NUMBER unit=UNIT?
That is value=4000 unit=rpm
